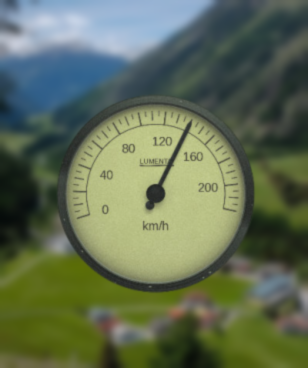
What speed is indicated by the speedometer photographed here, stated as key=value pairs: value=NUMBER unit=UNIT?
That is value=140 unit=km/h
